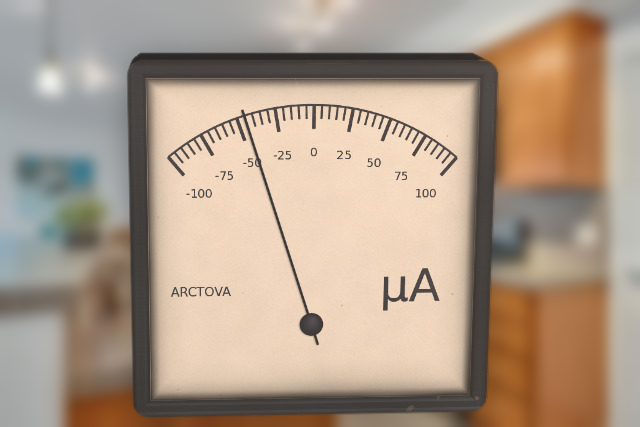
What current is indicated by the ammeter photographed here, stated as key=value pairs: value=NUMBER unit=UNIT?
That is value=-45 unit=µA
